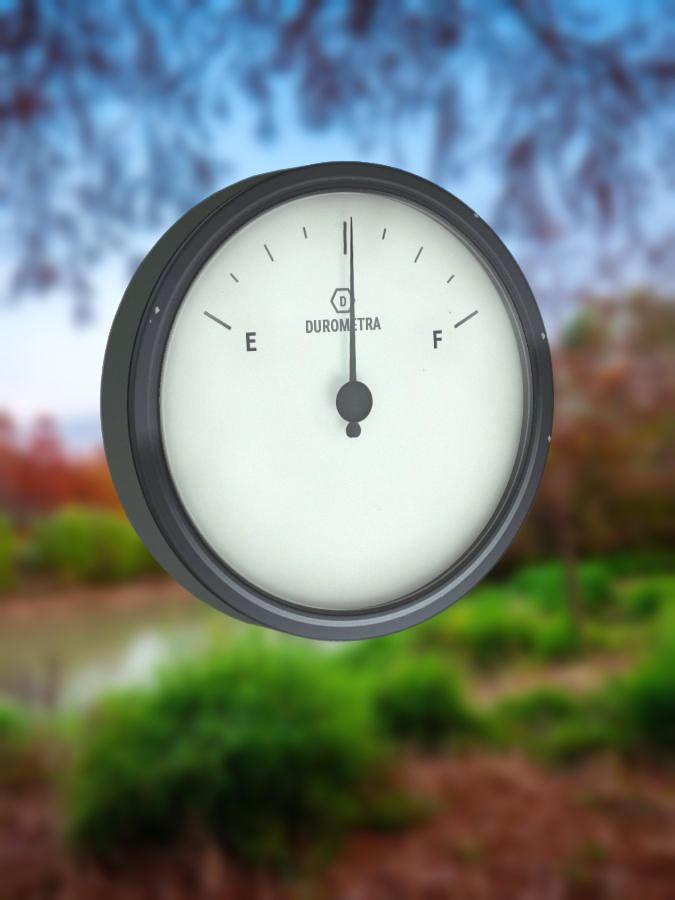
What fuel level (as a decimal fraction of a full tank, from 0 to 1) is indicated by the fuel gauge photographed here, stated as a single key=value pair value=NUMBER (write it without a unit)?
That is value=0.5
